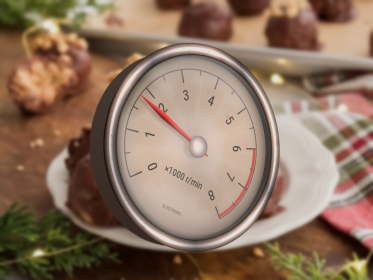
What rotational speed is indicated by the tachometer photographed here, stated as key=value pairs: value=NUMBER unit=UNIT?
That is value=1750 unit=rpm
